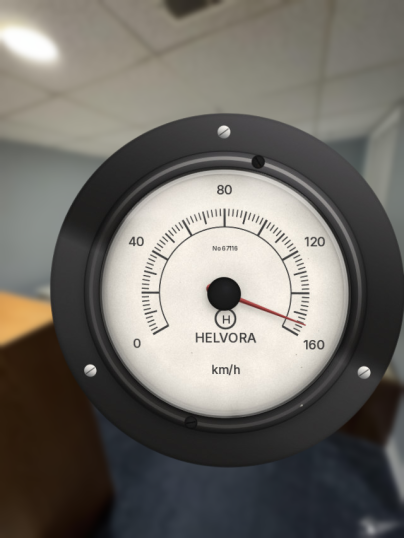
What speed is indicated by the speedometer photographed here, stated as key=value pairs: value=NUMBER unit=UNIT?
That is value=154 unit=km/h
